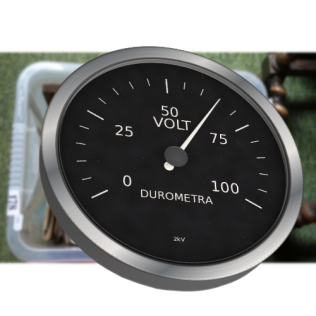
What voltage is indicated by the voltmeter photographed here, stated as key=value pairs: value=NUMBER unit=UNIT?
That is value=65 unit=V
